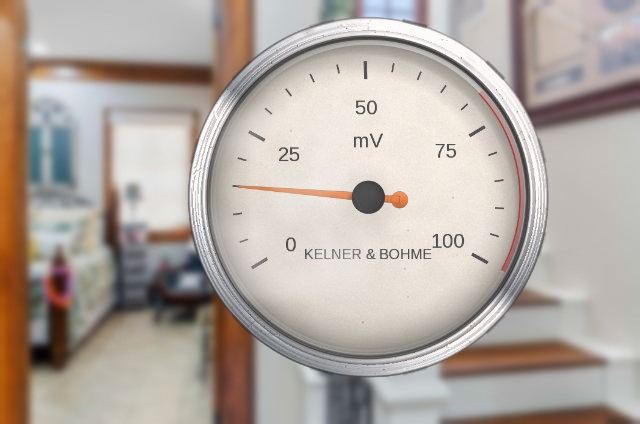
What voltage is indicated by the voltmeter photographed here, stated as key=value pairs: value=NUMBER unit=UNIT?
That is value=15 unit=mV
